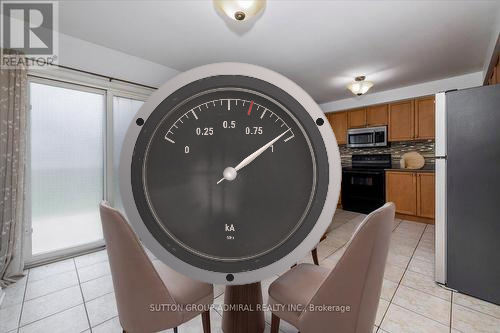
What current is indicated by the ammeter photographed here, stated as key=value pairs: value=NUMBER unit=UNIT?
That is value=0.95 unit=kA
